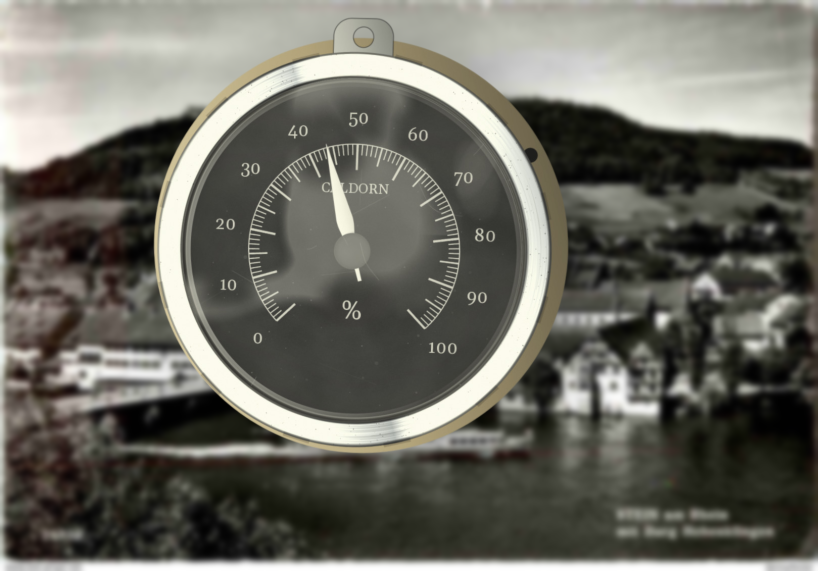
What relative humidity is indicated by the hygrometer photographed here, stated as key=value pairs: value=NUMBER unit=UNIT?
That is value=44 unit=%
